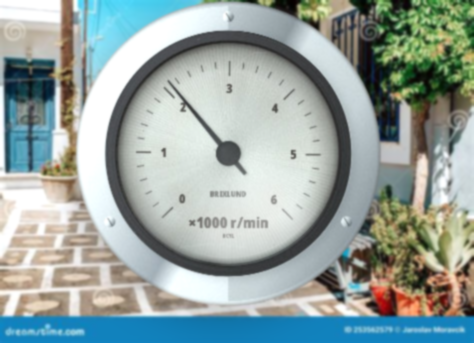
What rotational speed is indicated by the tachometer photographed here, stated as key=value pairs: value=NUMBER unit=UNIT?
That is value=2100 unit=rpm
